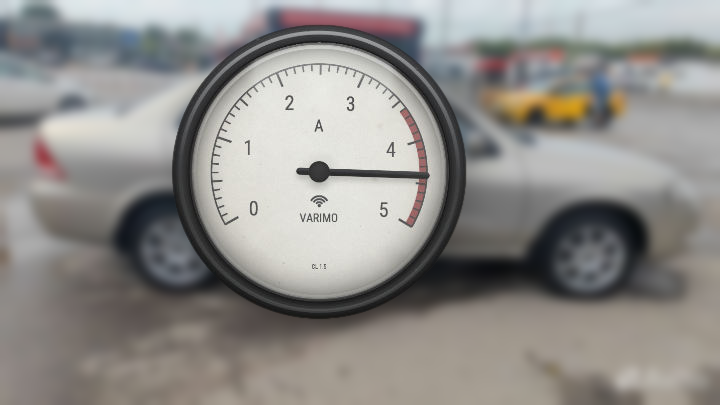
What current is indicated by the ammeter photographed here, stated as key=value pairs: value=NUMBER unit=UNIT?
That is value=4.4 unit=A
